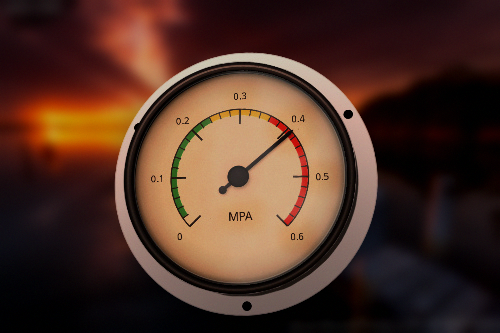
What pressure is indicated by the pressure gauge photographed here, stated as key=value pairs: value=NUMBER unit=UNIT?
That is value=0.41 unit=MPa
